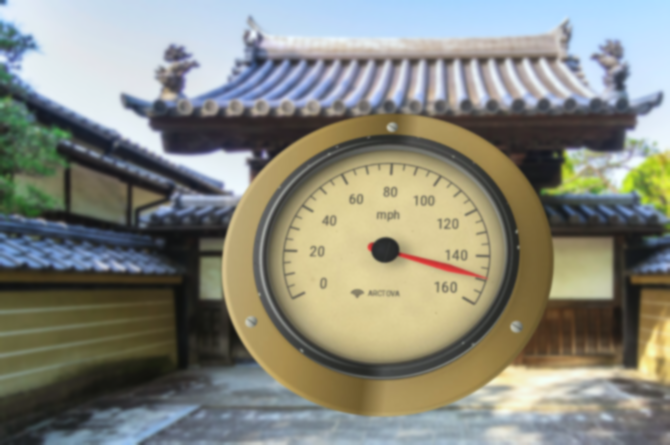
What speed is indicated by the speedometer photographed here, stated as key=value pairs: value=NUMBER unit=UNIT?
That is value=150 unit=mph
